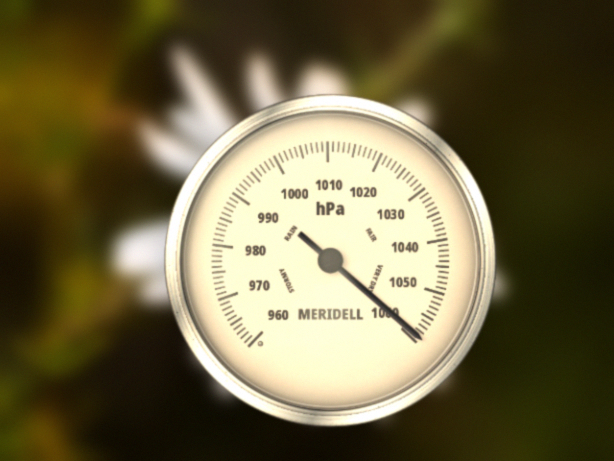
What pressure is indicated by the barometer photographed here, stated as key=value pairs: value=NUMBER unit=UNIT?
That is value=1059 unit=hPa
